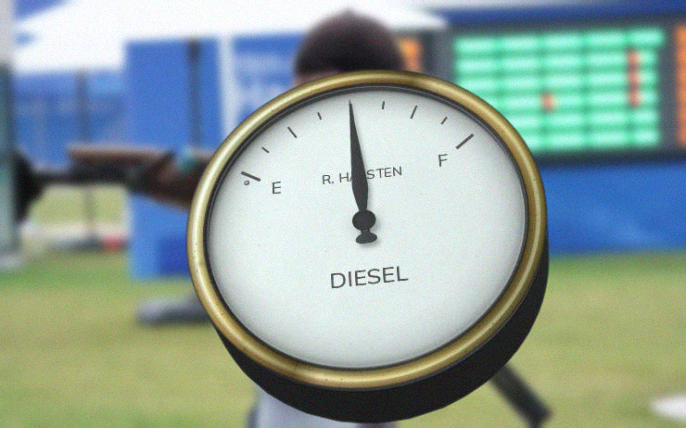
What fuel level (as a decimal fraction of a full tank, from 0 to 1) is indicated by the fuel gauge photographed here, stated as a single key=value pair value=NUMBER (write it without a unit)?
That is value=0.5
